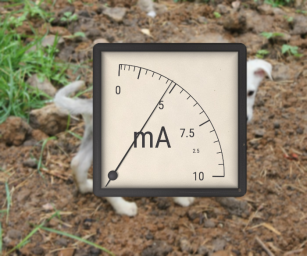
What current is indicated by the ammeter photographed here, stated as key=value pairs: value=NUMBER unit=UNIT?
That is value=4.75 unit=mA
